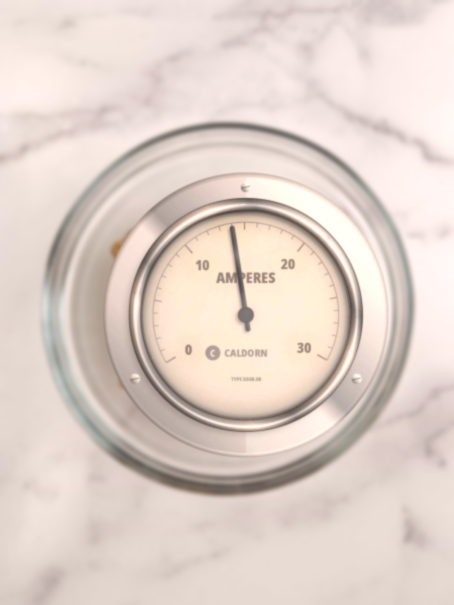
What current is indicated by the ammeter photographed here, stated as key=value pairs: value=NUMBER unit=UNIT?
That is value=14 unit=A
